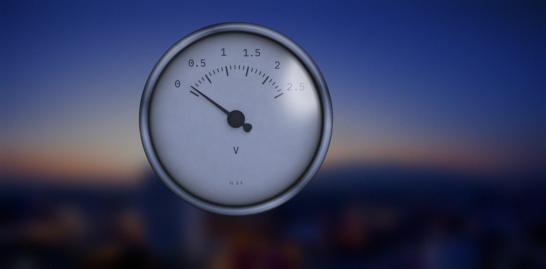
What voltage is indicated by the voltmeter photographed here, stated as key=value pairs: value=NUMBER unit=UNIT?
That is value=0.1 unit=V
